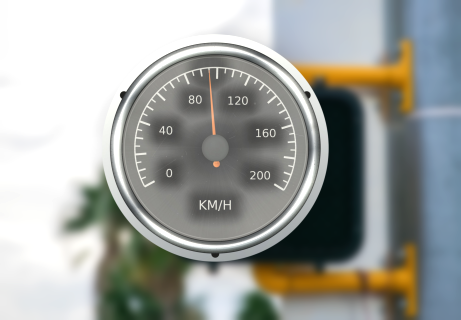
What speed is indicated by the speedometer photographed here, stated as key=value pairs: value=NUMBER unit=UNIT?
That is value=95 unit=km/h
